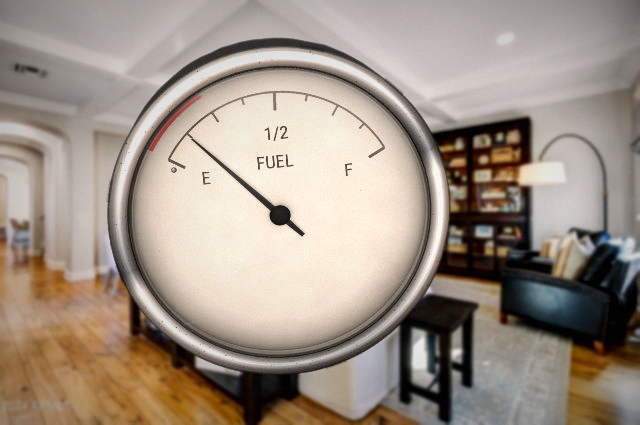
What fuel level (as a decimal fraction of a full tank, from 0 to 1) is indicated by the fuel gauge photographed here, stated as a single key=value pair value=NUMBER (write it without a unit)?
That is value=0.125
